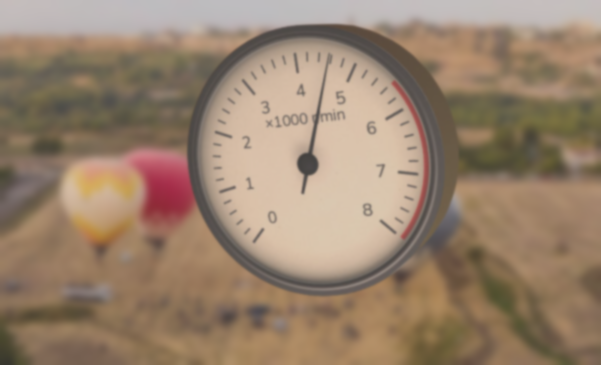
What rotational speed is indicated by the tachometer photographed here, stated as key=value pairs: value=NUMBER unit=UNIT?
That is value=4600 unit=rpm
